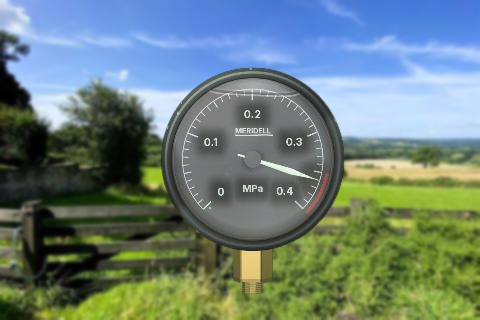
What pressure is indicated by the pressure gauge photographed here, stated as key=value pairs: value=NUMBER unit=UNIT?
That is value=0.36 unit=MPa
